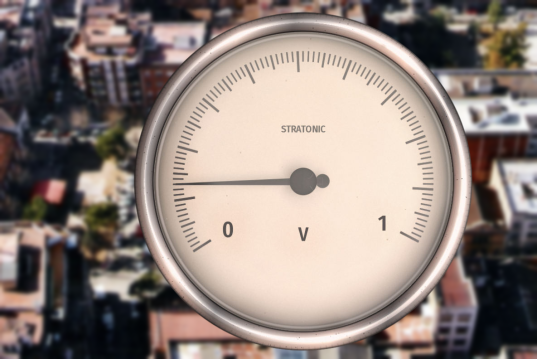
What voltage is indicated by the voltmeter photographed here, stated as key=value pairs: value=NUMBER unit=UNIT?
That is value=0.13 unit=V
